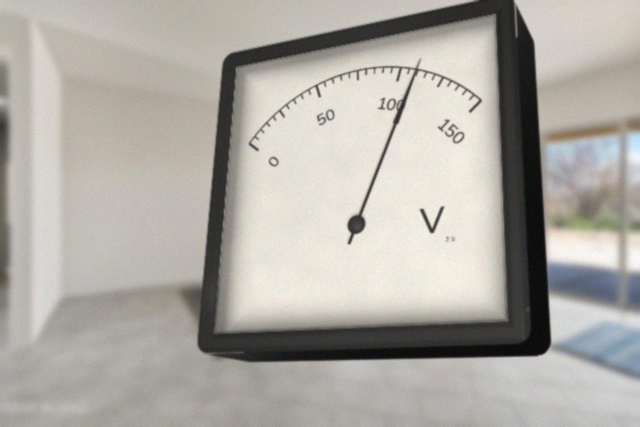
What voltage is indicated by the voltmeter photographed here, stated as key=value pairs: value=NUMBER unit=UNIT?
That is value=110 unit=V
